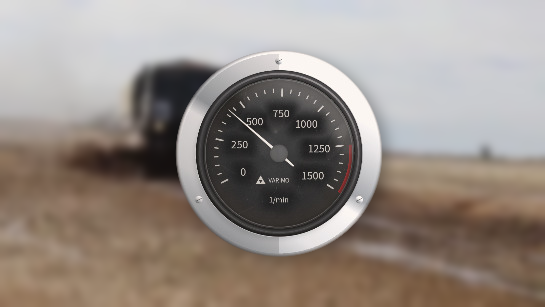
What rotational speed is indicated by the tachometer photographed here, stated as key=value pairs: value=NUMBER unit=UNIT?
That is value=425 unit=rpm
